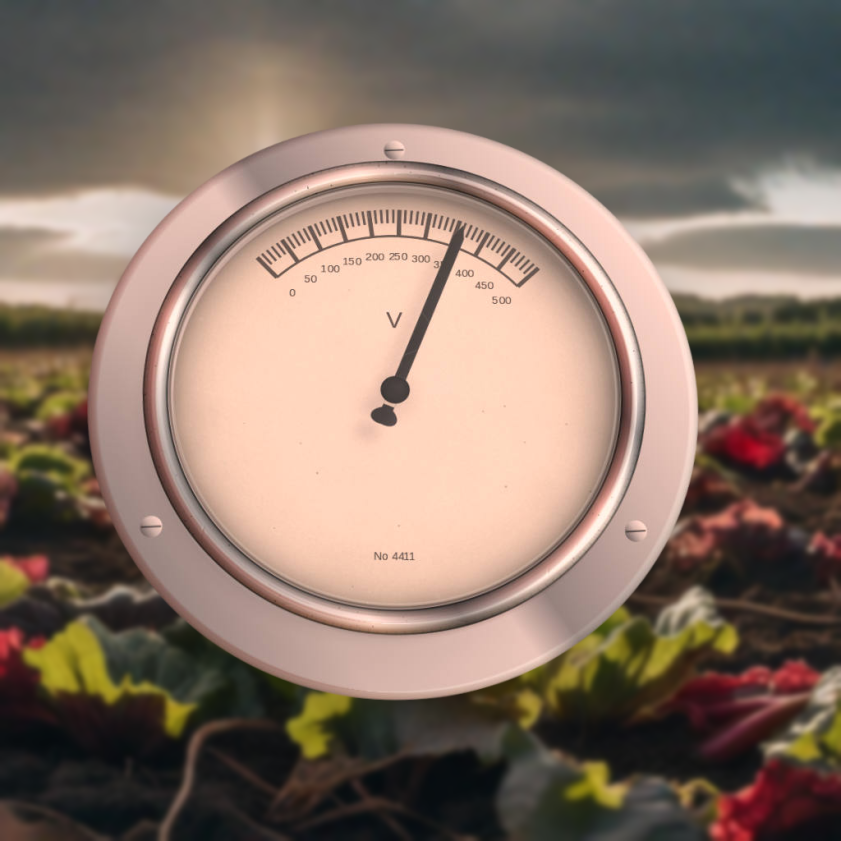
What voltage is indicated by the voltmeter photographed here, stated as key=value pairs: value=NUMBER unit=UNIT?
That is value=360 unit=V
